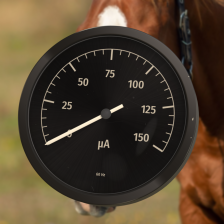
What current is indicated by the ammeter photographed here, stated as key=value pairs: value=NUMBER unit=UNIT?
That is value=0 unit=µA
